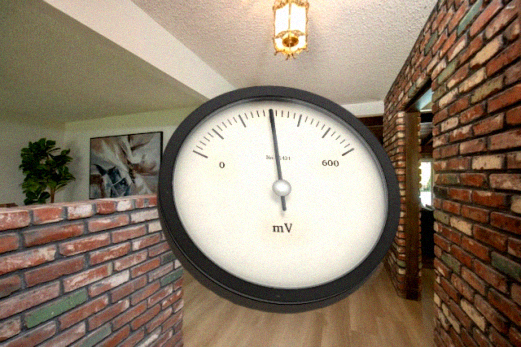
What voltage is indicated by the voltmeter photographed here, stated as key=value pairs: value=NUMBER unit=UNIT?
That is value=300 unit=mV
